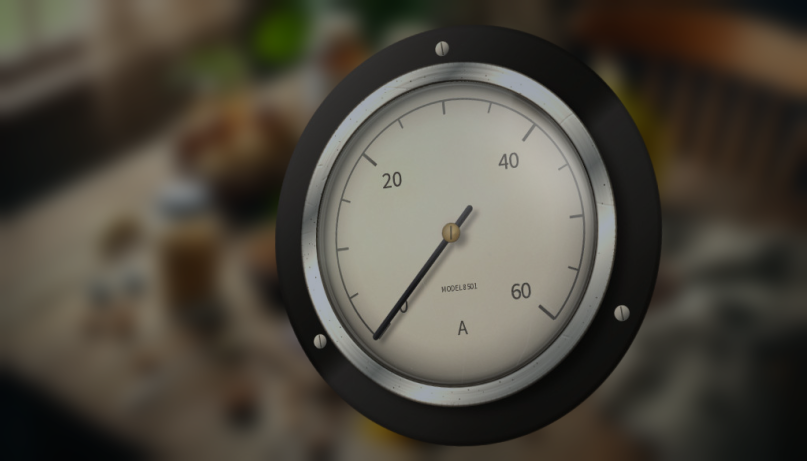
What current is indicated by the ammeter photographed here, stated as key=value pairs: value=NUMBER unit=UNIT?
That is value=0 unit=A
